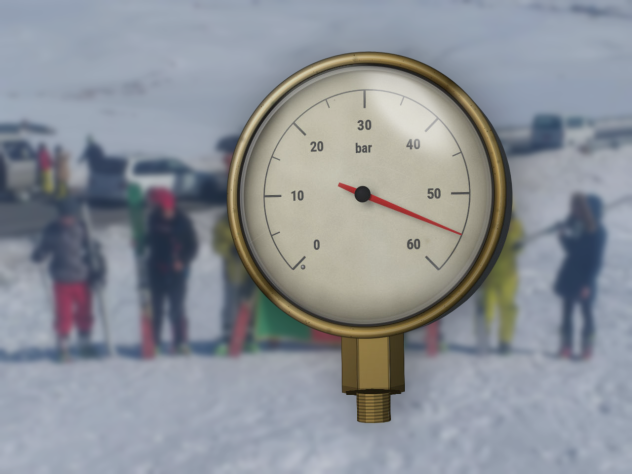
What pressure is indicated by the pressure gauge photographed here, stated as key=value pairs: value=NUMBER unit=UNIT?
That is value=55 unit=bar
